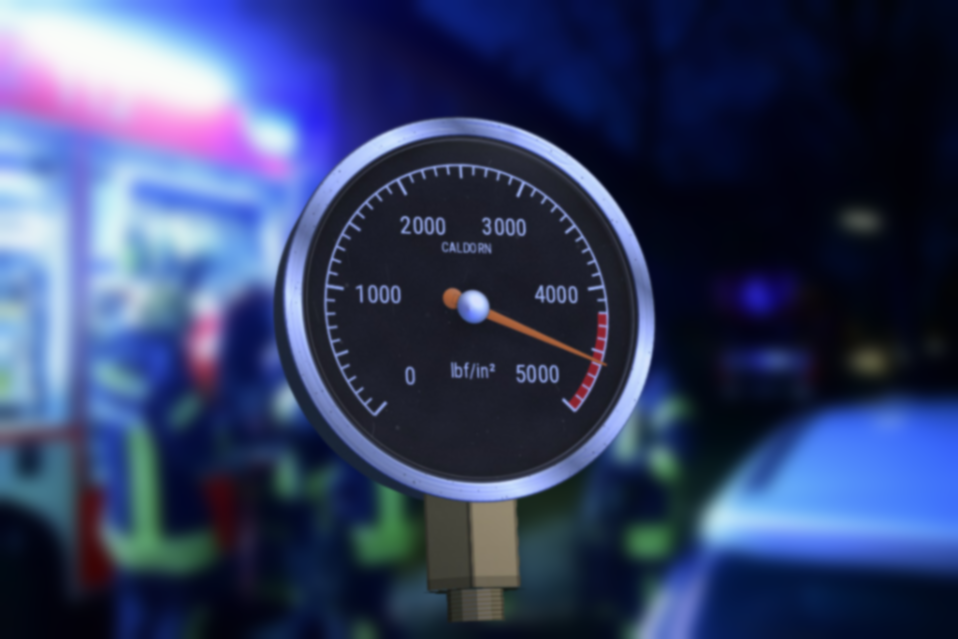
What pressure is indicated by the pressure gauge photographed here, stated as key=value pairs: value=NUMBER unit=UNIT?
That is value=4600 unit=psi
